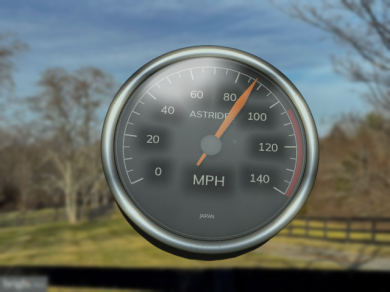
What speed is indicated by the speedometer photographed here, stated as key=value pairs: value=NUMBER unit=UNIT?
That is value=87.5 unit=mph
